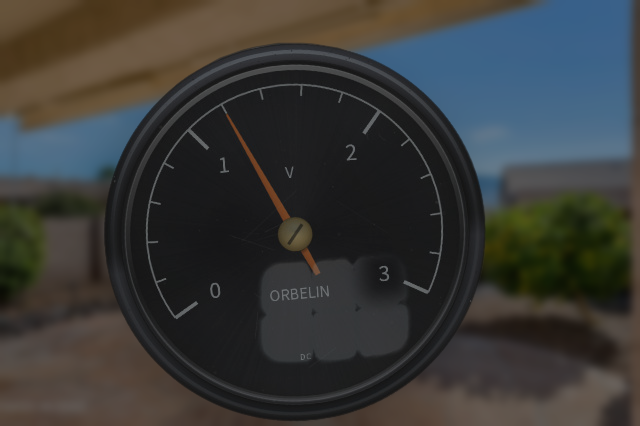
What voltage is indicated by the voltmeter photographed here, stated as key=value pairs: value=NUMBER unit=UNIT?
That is value=1.2 unit=V
